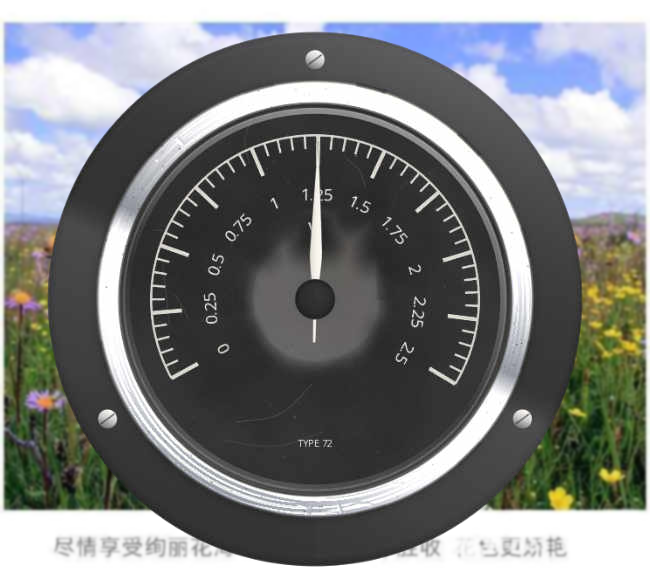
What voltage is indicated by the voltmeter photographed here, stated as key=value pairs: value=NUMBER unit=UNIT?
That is value=1.25 unit=V
